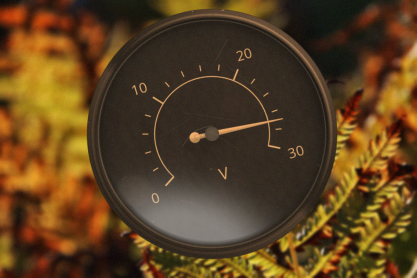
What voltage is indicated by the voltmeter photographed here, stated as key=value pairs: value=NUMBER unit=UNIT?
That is value=27 unit=V
